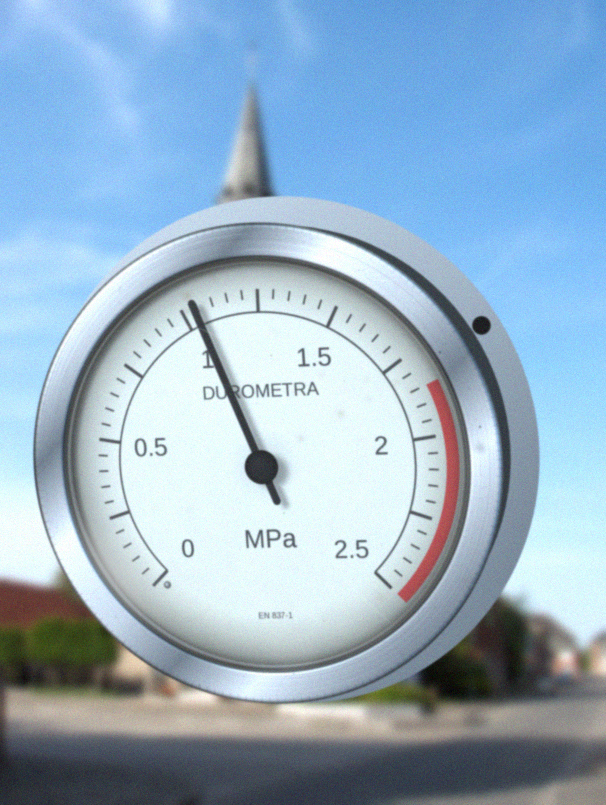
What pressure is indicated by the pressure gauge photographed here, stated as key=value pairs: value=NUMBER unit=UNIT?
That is value=1.05 unit=MPa
